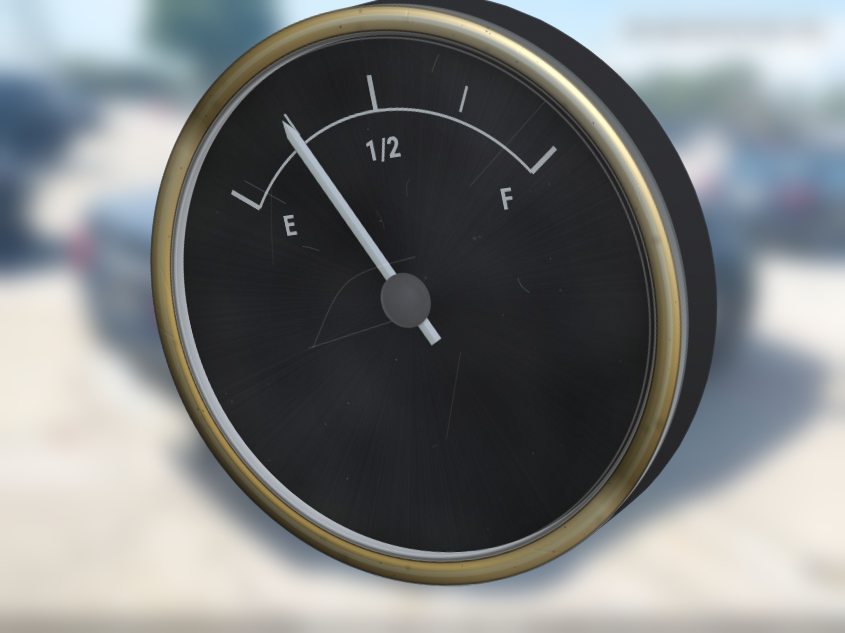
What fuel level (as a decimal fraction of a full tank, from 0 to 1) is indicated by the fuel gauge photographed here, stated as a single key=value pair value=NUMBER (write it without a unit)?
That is value=0.25
